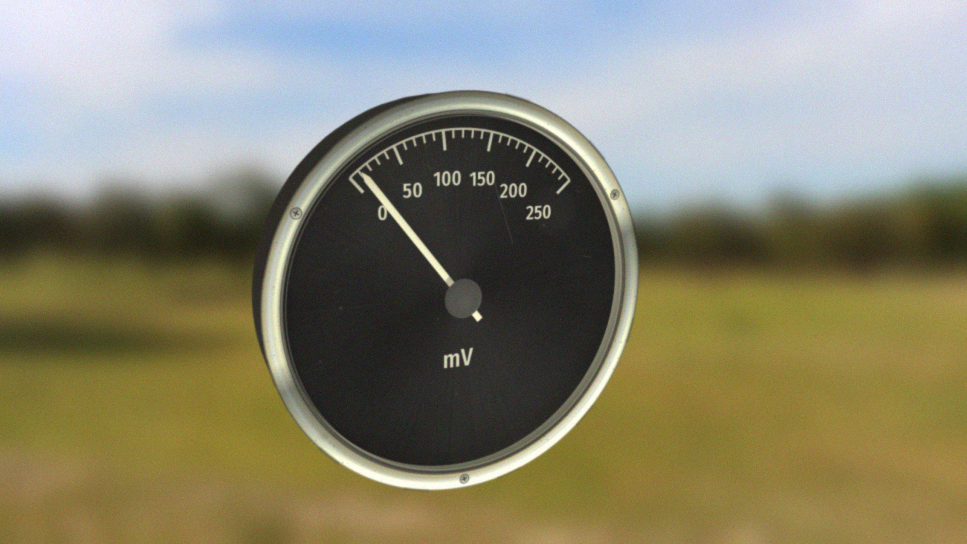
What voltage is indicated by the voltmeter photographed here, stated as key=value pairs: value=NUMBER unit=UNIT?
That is value=10 unit=mV
